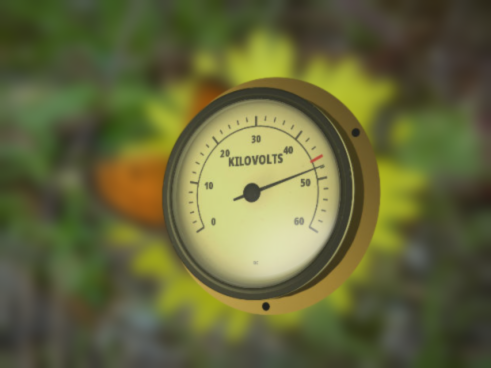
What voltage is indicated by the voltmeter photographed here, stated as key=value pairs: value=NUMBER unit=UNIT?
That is value=48 unit=kV
